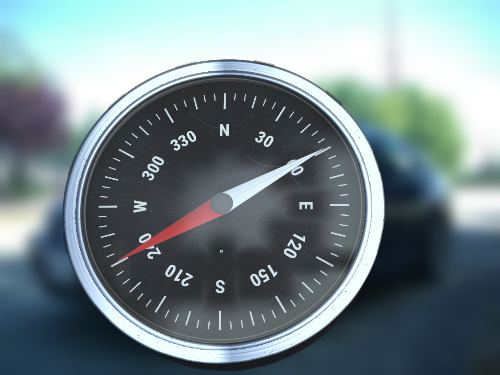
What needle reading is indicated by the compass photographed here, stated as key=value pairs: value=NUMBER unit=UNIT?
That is value=240 unit=°
